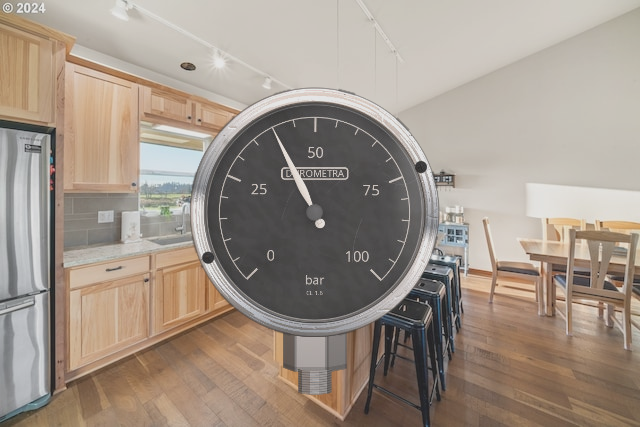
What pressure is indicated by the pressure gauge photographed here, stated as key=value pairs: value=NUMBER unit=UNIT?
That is value=40 unit=bar
